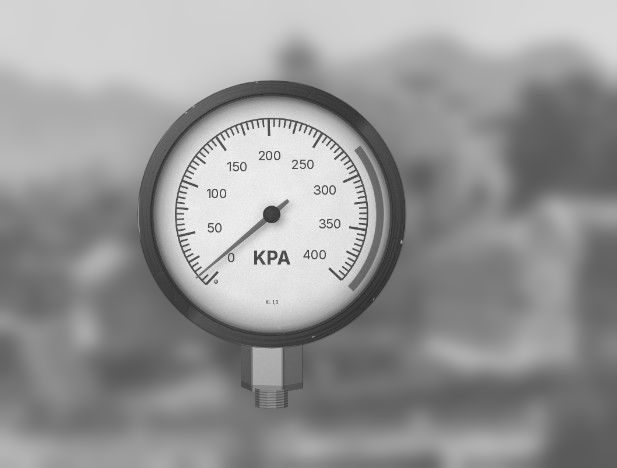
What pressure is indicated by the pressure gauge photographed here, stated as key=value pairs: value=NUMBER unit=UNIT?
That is value=10 unit=kPa
